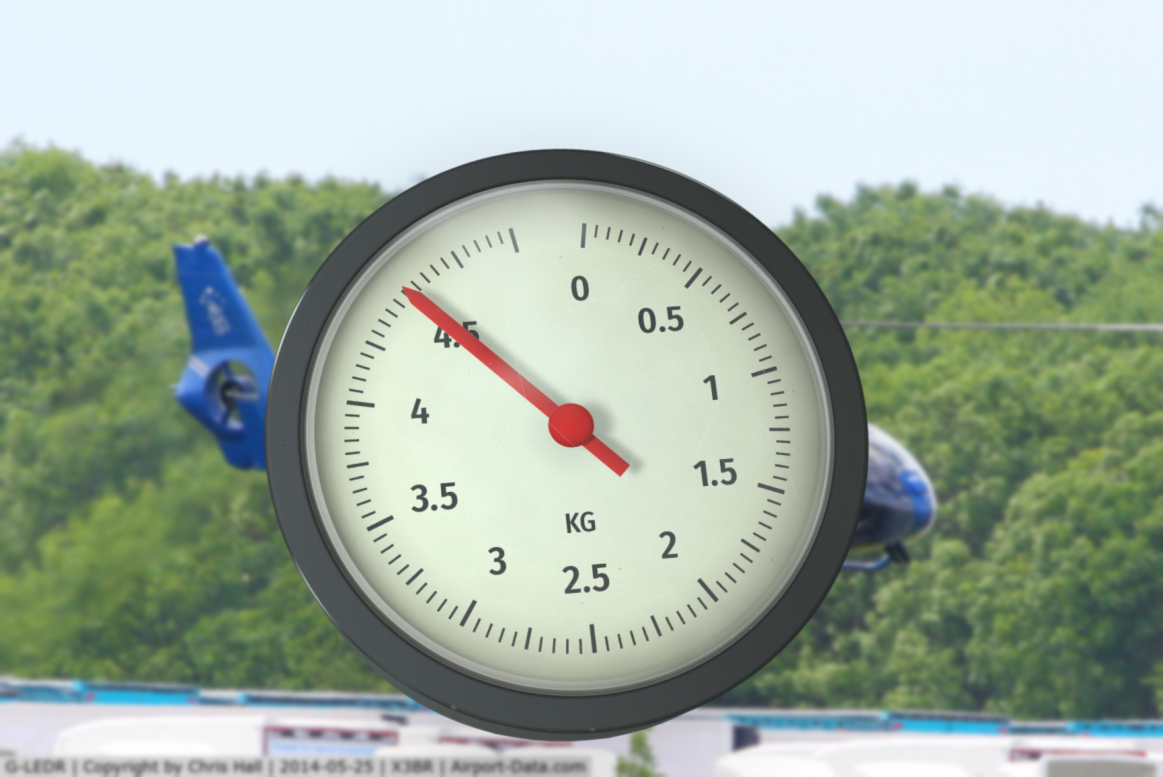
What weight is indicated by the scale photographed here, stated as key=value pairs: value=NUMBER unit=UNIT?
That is value=4.5 unit=kg
